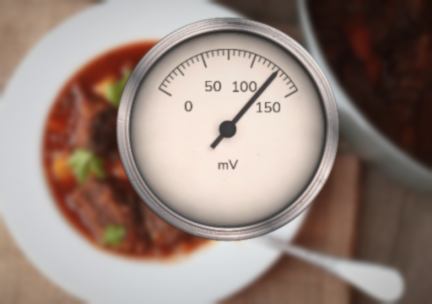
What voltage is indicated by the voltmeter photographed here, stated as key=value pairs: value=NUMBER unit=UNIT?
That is value=125 unit=mV
